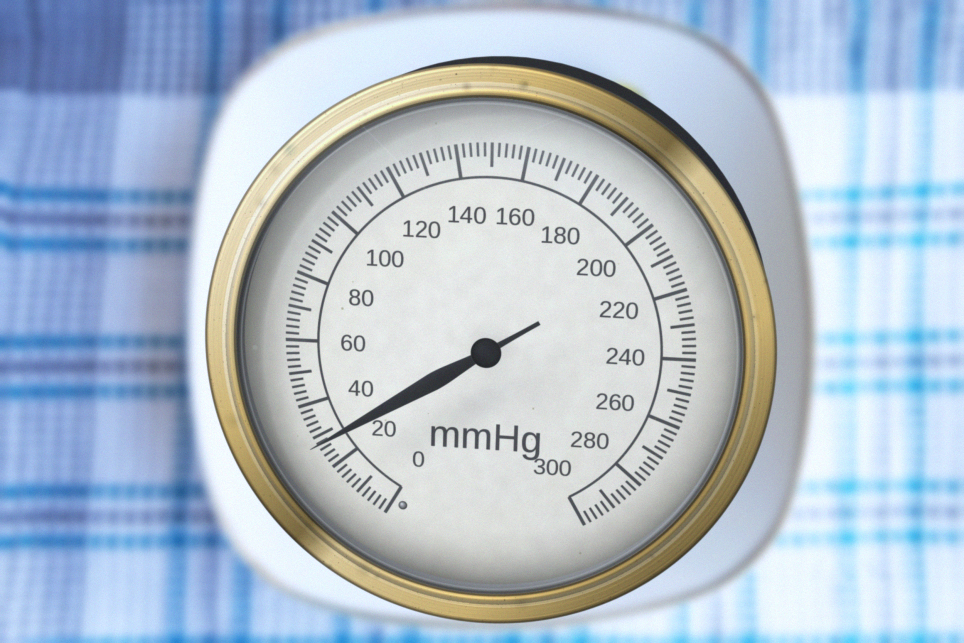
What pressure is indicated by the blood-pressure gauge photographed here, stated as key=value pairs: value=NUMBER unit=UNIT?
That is value=28 unit=mmHg
